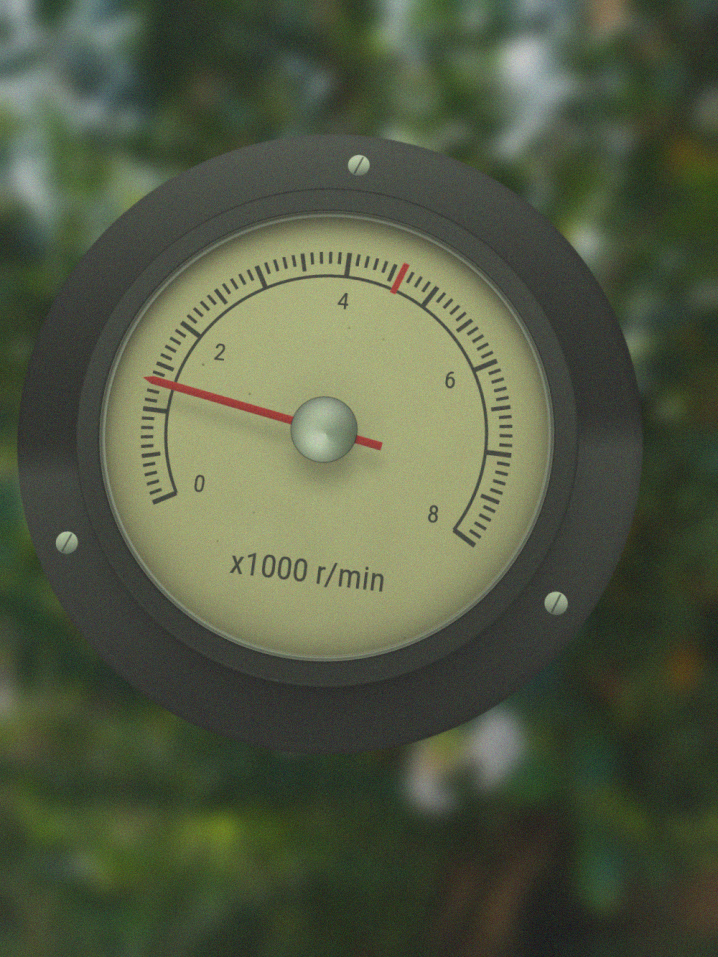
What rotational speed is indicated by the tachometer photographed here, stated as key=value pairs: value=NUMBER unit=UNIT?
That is value=1300 unit=rpm
